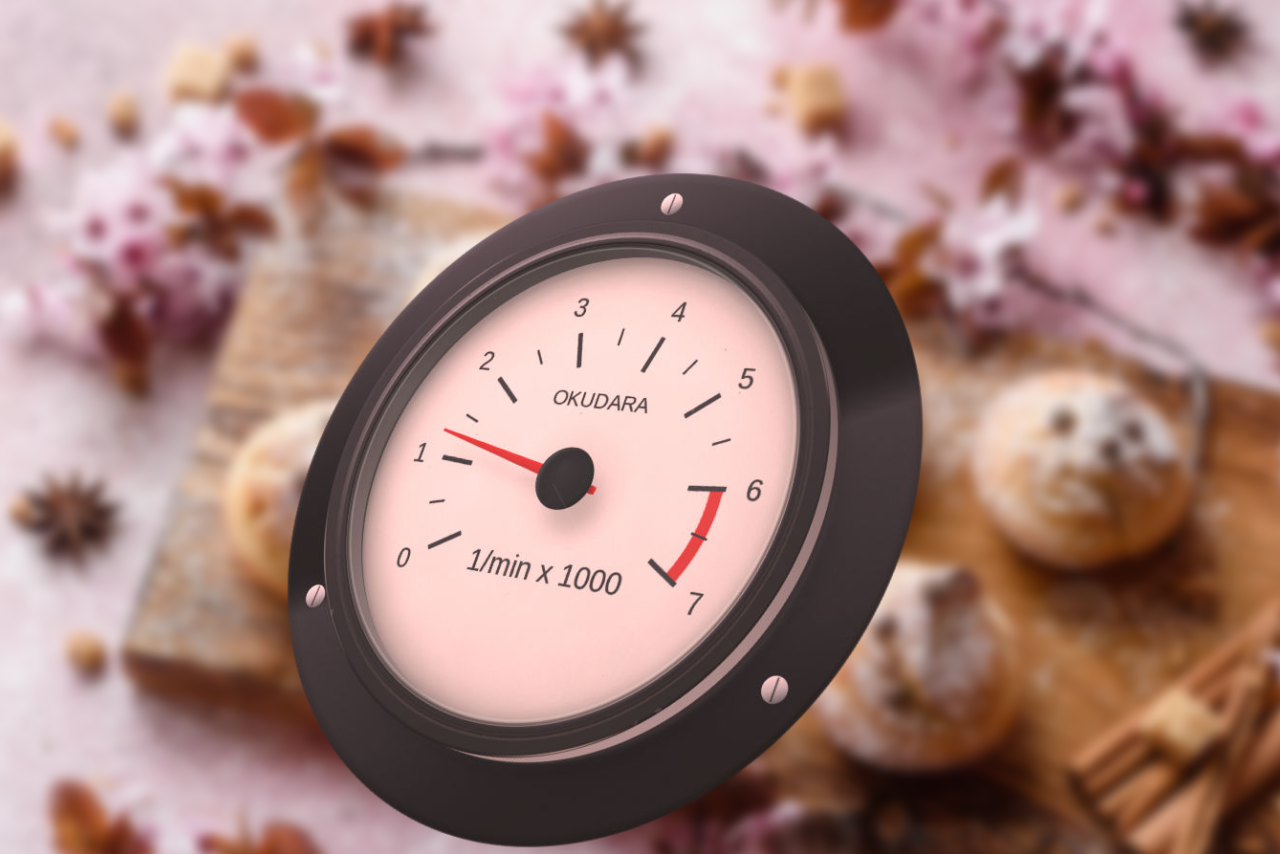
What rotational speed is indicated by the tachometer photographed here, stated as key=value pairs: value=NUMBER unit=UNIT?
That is value=1250 unit=rpm
